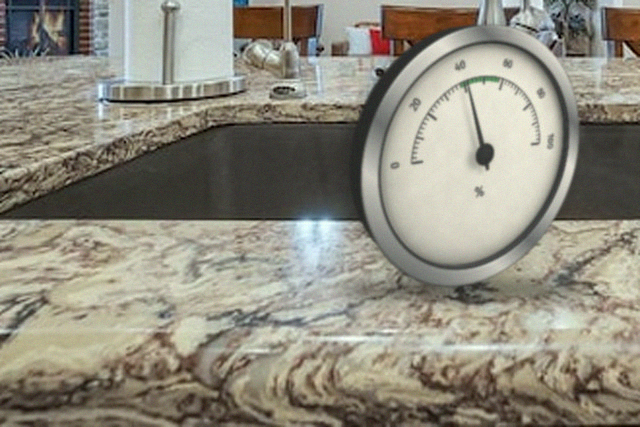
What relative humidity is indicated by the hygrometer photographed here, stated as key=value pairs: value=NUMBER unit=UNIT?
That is value=40 unit=%
